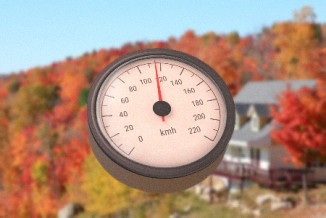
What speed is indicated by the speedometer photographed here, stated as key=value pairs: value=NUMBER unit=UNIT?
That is value=115 unit=km/h
